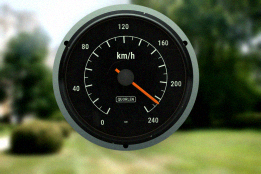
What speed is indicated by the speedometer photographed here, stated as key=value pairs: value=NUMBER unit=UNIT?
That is value=225 unit=km/h
